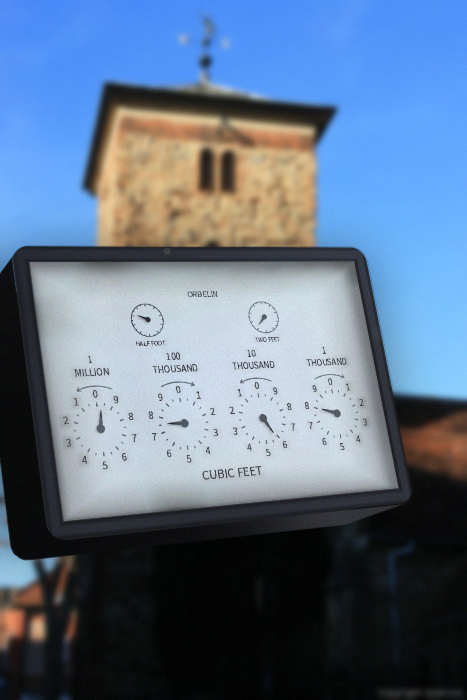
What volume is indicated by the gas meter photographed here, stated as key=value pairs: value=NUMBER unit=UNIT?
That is value=975800 unit=ft³
